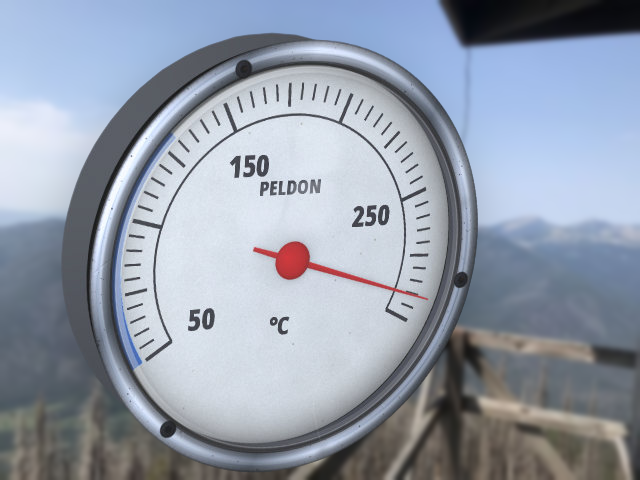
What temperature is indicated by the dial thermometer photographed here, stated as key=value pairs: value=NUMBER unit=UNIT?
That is value=290 unit=°C
